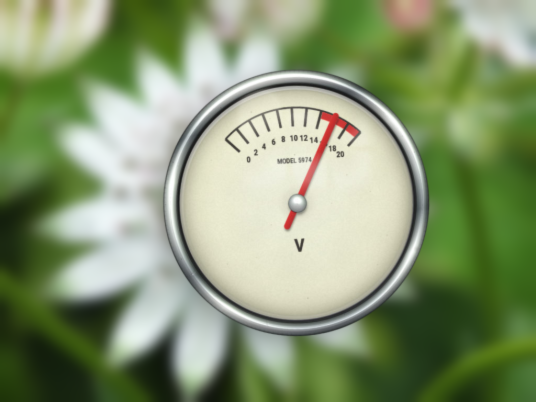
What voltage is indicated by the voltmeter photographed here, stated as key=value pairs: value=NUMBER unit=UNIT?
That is value=16 unit=V
